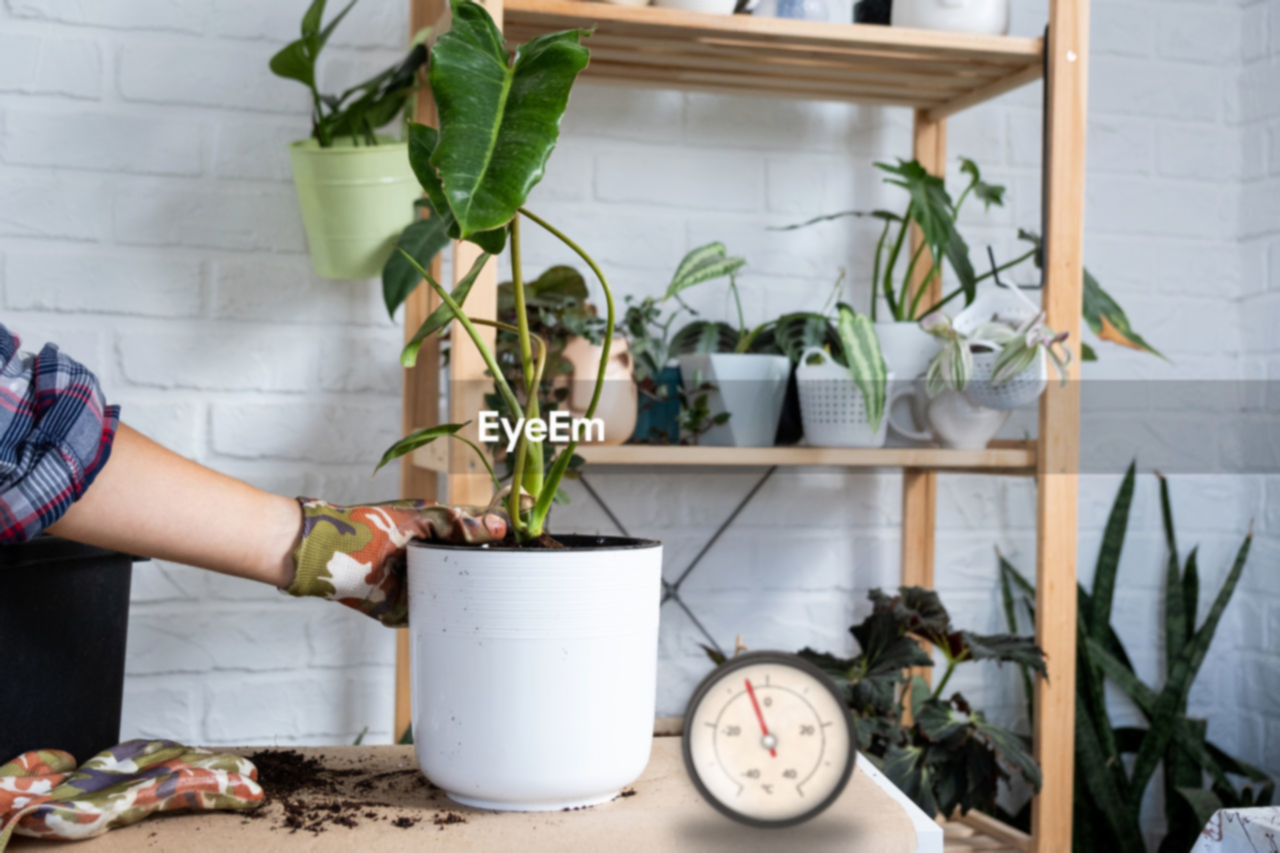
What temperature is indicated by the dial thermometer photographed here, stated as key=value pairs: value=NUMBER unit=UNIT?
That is value=-5 unit=°C
